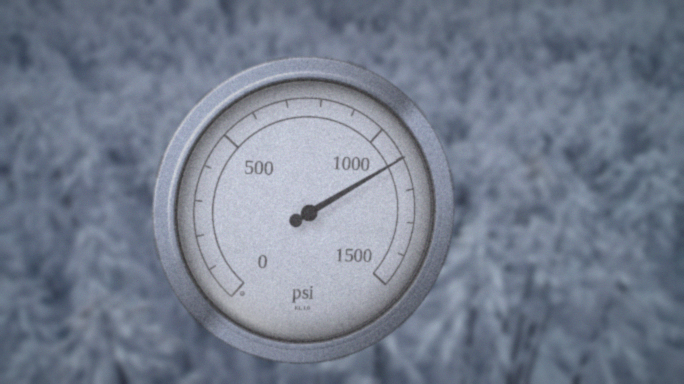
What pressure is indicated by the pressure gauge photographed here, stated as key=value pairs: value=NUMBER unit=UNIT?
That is value=1100 unit=psi
